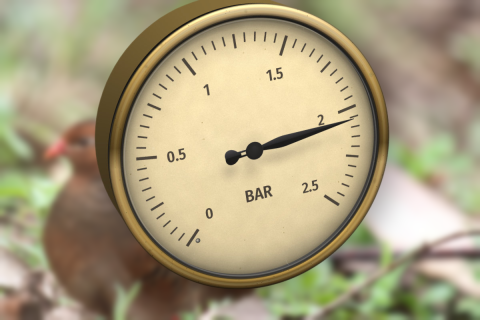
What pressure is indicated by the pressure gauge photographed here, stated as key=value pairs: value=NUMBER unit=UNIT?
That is value=2.05 unit=bar
